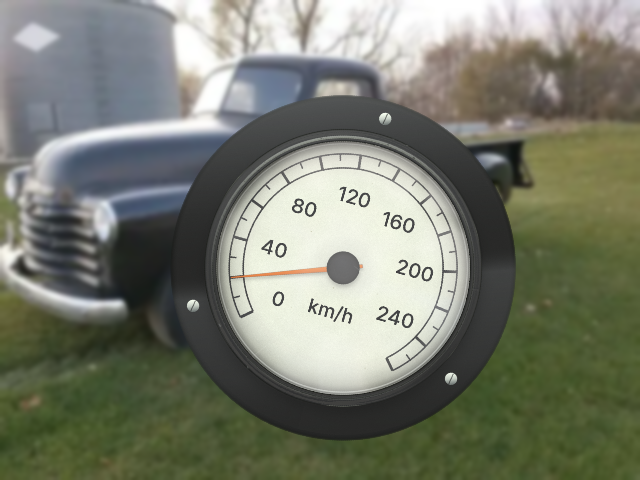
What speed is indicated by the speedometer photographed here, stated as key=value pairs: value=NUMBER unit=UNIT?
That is value=20 unit=km/h
